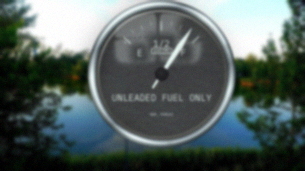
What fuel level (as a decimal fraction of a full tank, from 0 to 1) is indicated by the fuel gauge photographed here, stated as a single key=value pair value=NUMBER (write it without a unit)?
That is value=0.875
